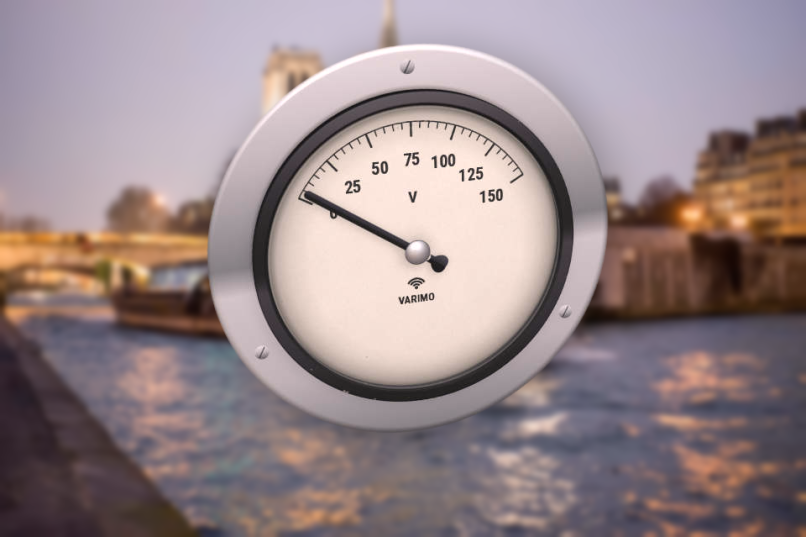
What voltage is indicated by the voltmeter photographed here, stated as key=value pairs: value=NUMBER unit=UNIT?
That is value=5 unit=V
